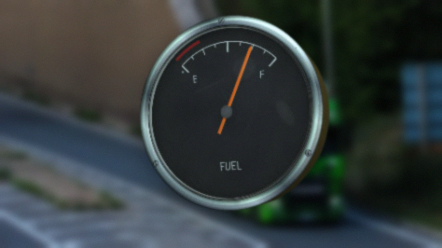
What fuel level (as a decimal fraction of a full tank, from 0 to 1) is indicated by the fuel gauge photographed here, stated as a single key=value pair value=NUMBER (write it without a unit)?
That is value=0.75
